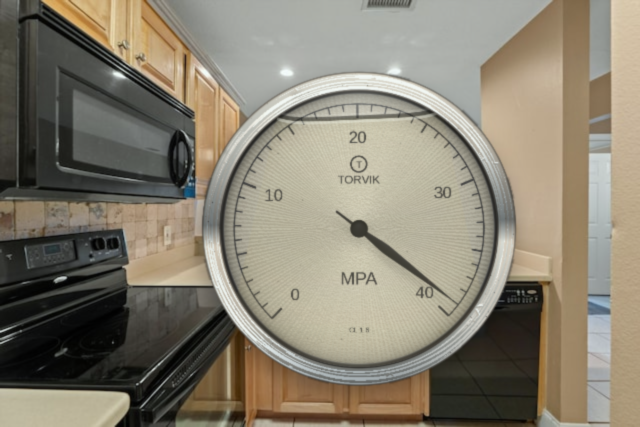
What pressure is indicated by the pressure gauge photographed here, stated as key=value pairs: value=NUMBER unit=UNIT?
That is value=39 unit=MPa
